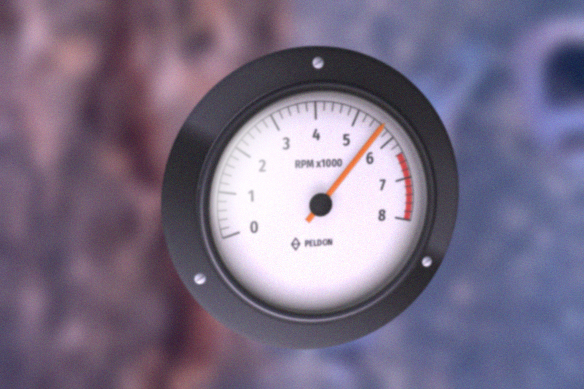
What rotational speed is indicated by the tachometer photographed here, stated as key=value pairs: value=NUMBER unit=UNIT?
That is value=5600 unit=rpm
